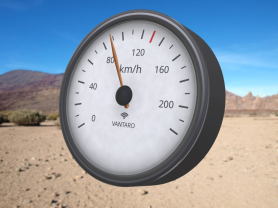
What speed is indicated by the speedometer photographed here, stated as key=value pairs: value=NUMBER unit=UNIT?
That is value=90 unit=km/h
